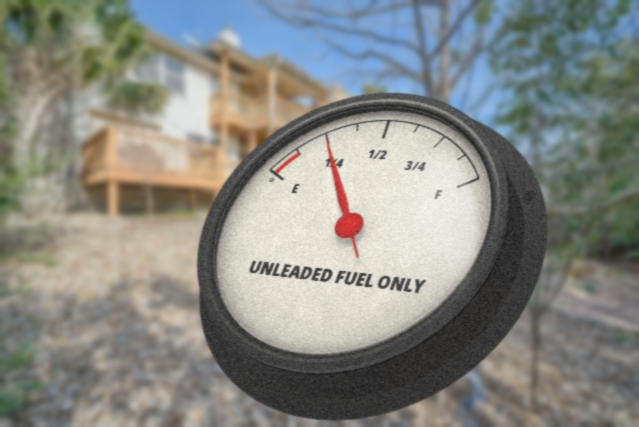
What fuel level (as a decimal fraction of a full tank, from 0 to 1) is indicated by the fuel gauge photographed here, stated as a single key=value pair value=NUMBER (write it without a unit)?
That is value=0.25
